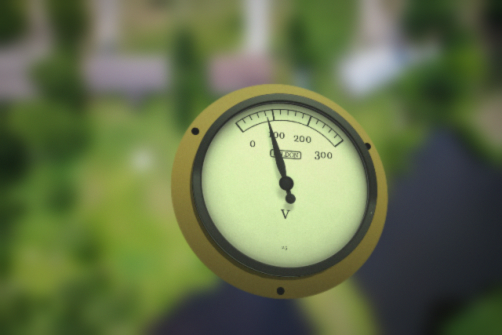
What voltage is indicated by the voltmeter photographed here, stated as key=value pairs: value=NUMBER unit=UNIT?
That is value=80 unit=V
